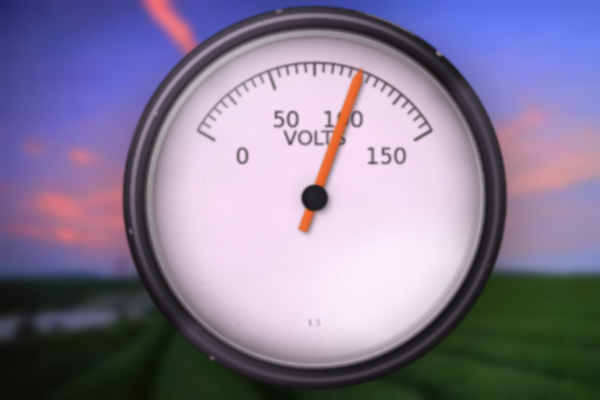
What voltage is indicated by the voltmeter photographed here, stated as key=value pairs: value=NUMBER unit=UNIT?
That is value=100 unit=V
